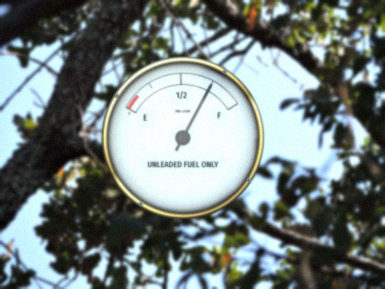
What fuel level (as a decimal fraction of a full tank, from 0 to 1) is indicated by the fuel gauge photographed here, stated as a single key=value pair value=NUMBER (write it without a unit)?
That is value=0.75
